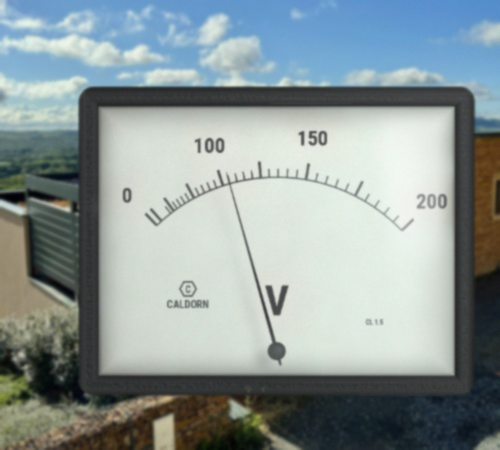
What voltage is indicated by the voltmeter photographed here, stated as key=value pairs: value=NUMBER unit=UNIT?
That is value=105 unit=V
